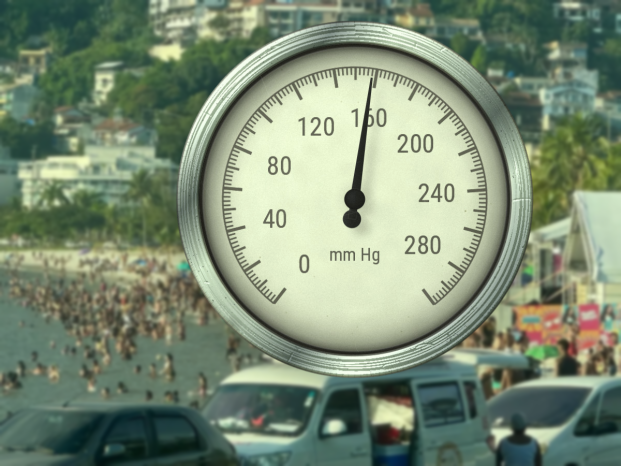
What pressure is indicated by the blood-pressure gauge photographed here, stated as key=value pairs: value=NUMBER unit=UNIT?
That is value=158 unit=mmHg
